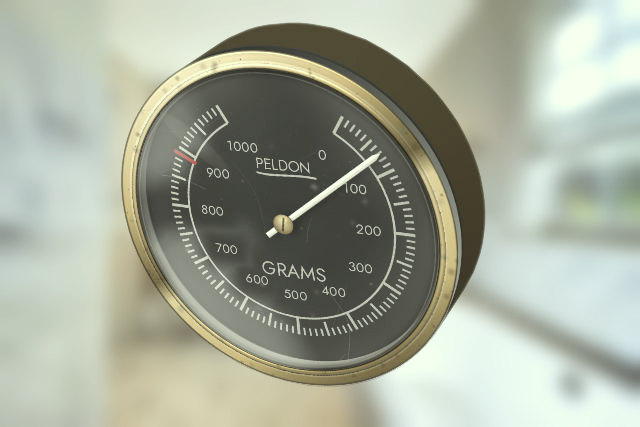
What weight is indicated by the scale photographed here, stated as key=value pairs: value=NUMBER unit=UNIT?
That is value=70 unit=g
